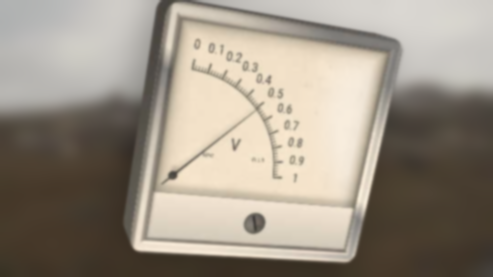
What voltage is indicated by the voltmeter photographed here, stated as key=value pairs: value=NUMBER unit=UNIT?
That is value=0.5 unit=V
